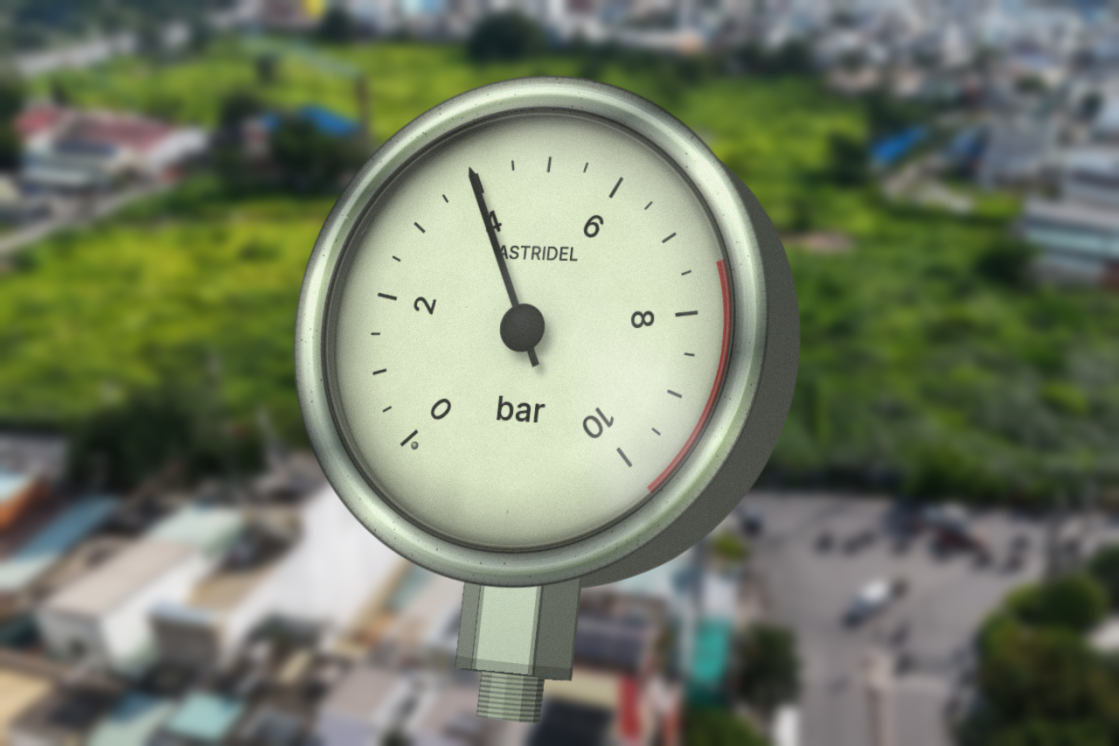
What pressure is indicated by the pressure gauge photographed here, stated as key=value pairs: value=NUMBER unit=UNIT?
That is value=4 unit=bar
